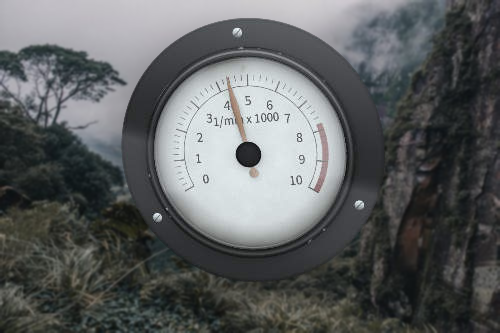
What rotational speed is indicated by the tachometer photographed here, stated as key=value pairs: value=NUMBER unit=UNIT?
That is value=4400 unit=rpm
